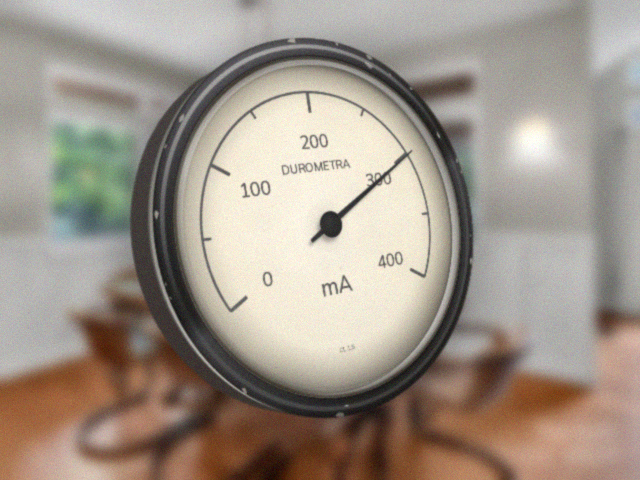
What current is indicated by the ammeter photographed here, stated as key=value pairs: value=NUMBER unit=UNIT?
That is value=300 unit=mA
